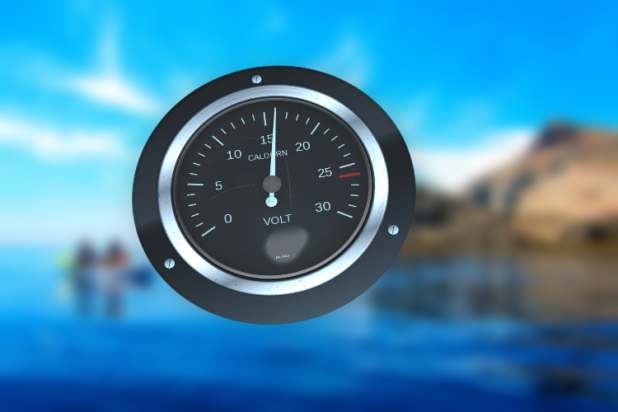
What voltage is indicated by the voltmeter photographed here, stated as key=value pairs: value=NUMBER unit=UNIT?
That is value=16 unit=V
